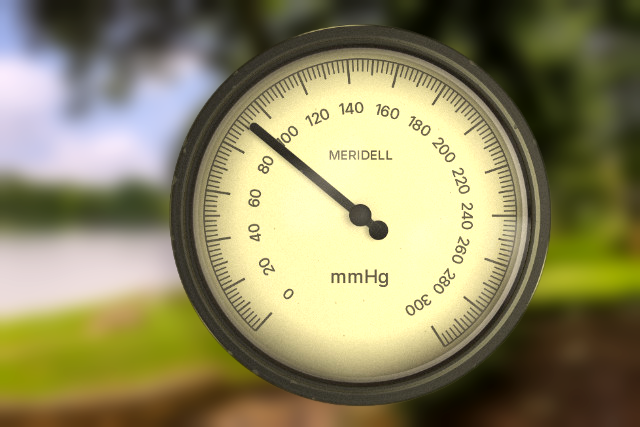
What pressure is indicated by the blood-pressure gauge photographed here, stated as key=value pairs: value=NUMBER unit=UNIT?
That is value=92 unit=mmHg
